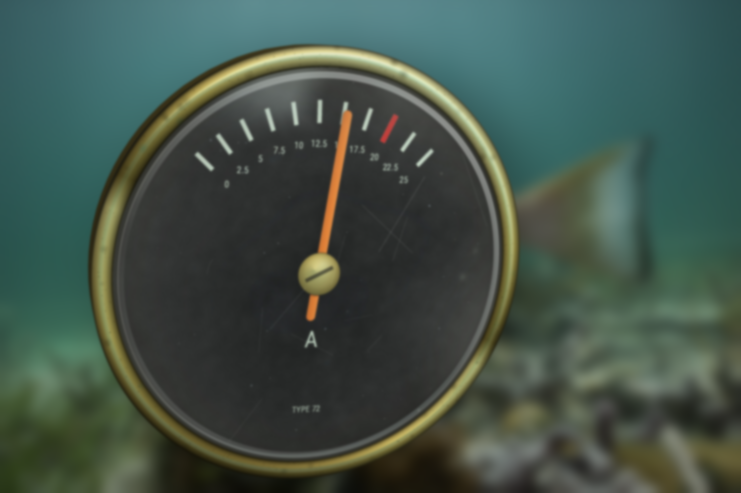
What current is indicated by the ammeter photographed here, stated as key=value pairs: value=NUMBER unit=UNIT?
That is value=15 unit=A
